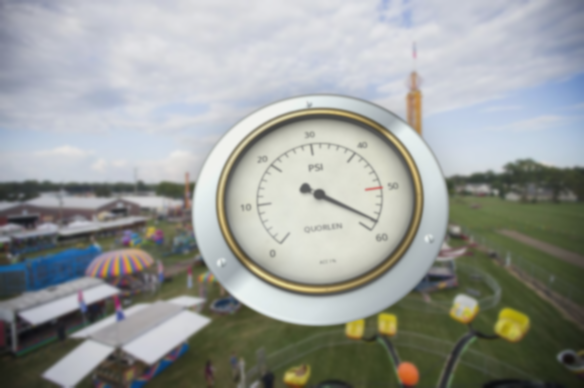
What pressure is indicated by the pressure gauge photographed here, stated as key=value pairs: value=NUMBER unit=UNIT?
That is value=58 unit=psi
